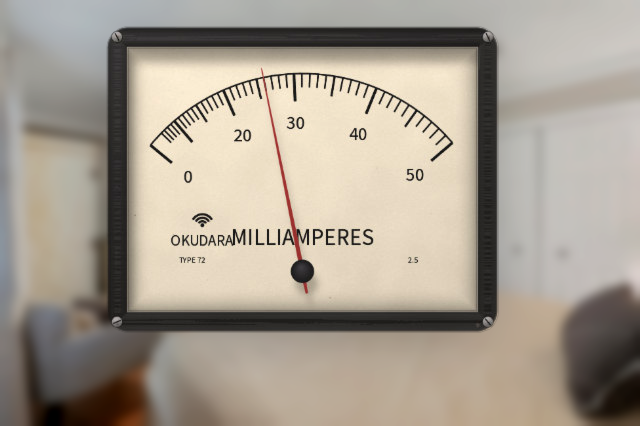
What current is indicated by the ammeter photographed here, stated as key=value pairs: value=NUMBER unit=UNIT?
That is value=26 unit=mA
